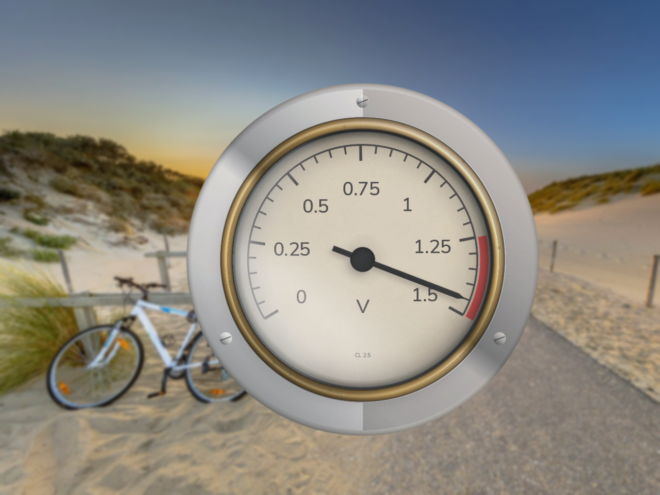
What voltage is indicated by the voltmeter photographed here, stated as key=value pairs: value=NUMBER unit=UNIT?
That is value=1.45 unit=V
